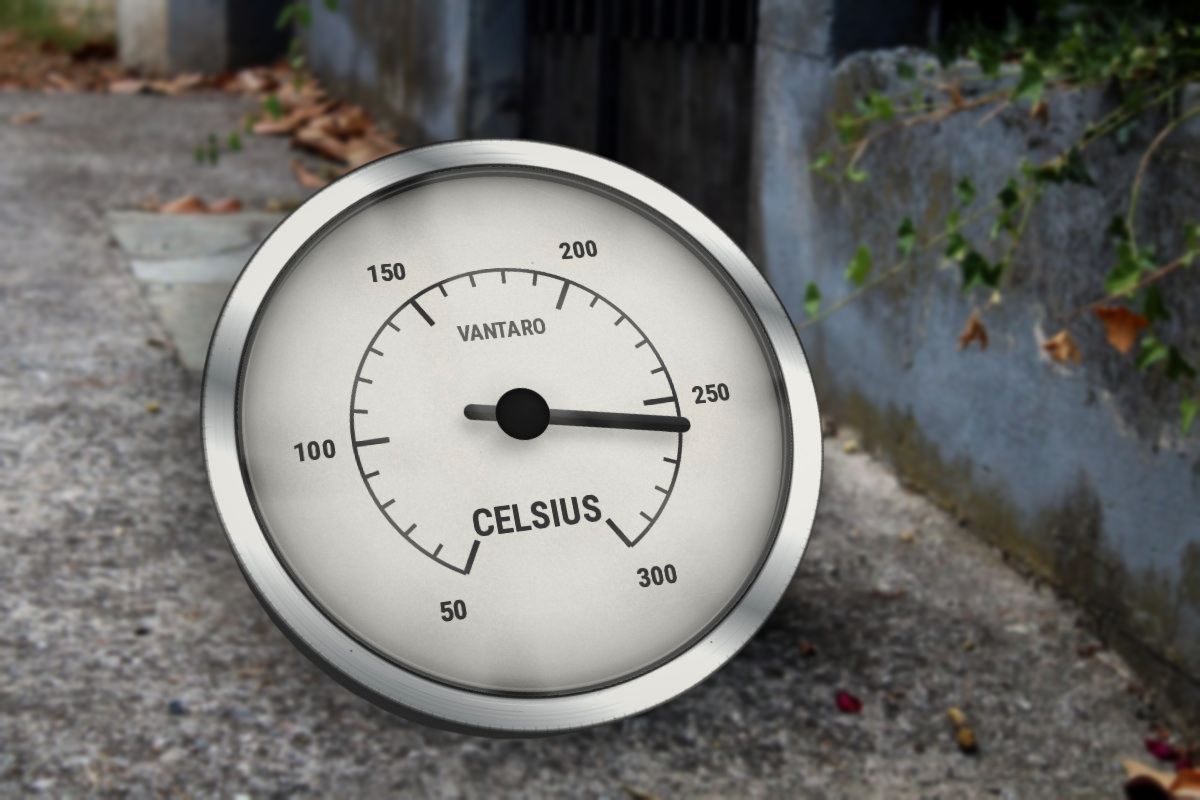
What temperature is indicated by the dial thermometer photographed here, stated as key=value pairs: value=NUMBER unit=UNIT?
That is value=260 unit=°C
